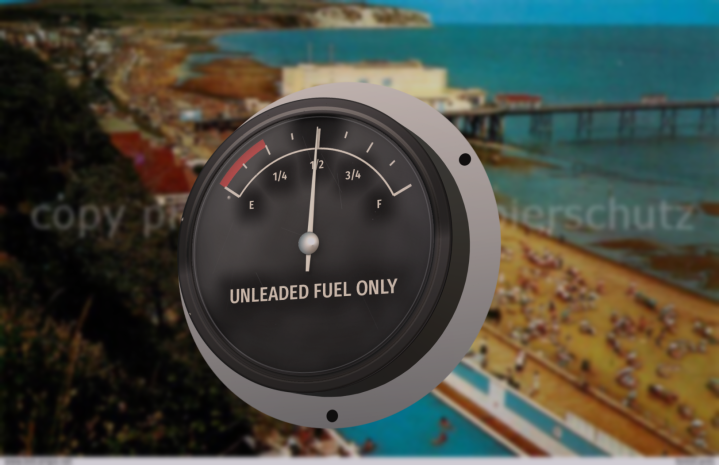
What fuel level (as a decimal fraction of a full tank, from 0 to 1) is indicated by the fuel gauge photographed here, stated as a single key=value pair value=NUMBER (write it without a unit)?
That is value=0.5
